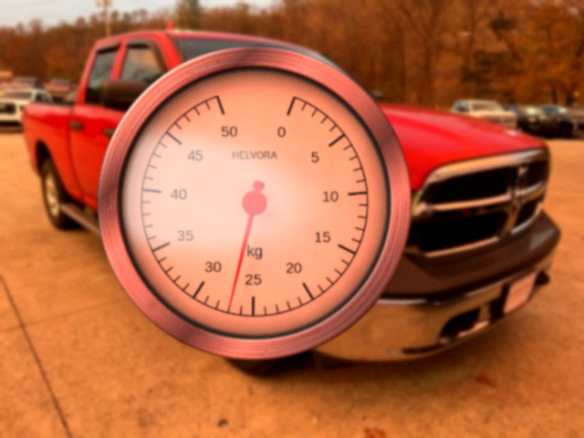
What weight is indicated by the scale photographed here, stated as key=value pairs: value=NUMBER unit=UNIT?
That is value=27 unit=kg
